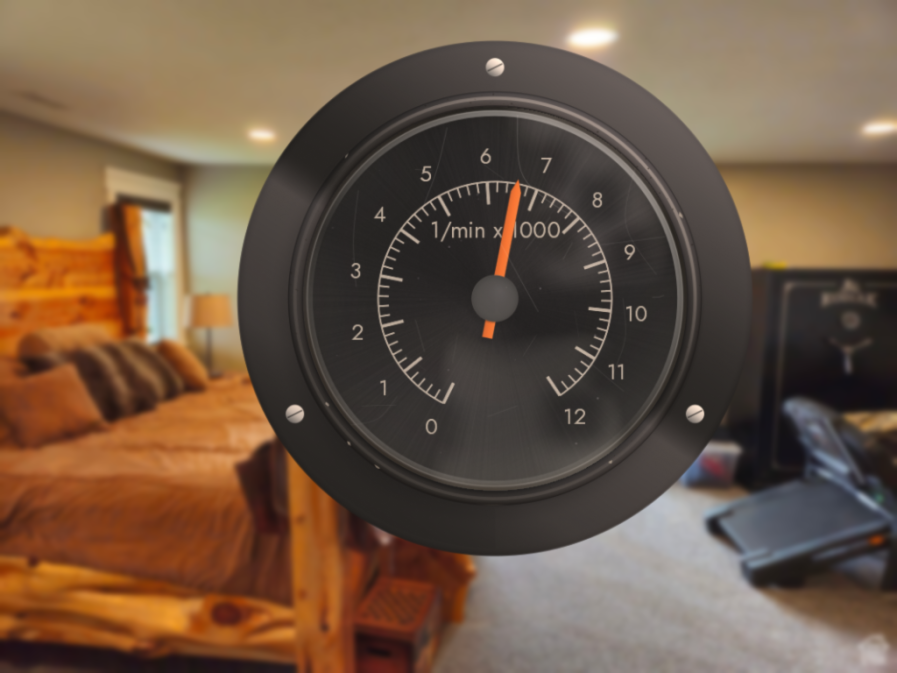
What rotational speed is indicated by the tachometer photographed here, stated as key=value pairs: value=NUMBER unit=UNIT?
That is value=6600 unit=rpm
